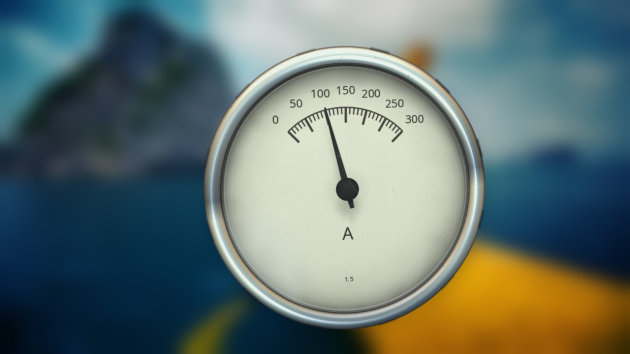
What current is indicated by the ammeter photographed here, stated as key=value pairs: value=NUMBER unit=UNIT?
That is value=100 unit=A
